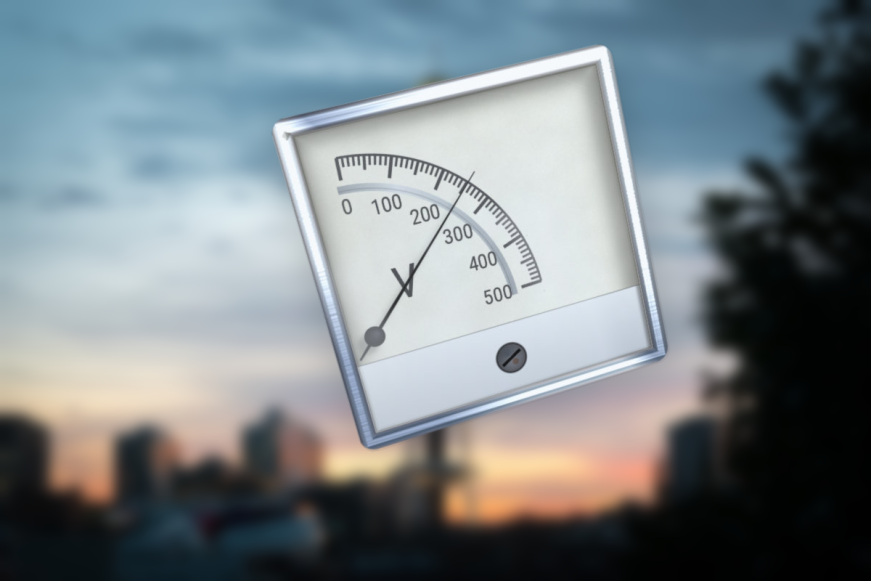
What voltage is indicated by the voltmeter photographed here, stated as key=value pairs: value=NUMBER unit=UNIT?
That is value=250 unit=V
